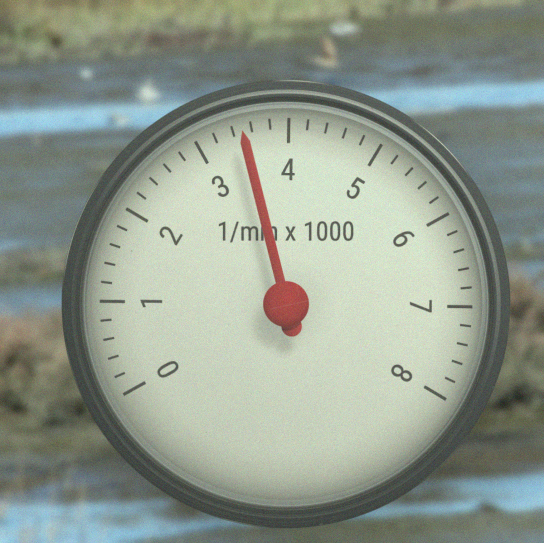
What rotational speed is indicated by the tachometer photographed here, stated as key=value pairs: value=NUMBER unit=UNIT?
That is value=3500 unit=rpm
